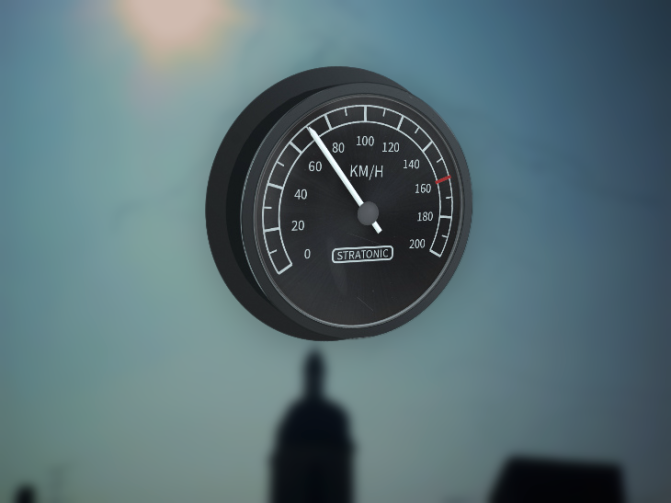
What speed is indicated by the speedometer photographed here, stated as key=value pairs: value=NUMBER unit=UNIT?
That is value=70 unit=km/h
